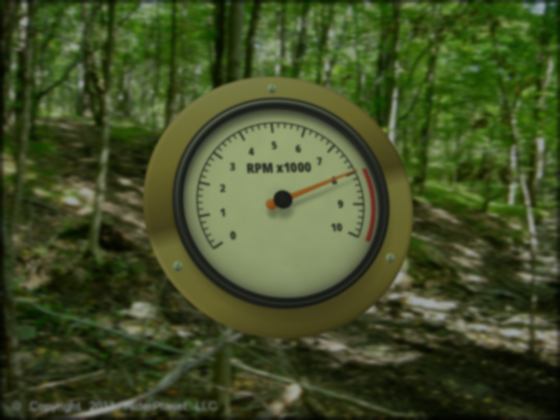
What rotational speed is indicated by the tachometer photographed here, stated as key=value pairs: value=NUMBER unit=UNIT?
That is value=8000 unit=rpm
